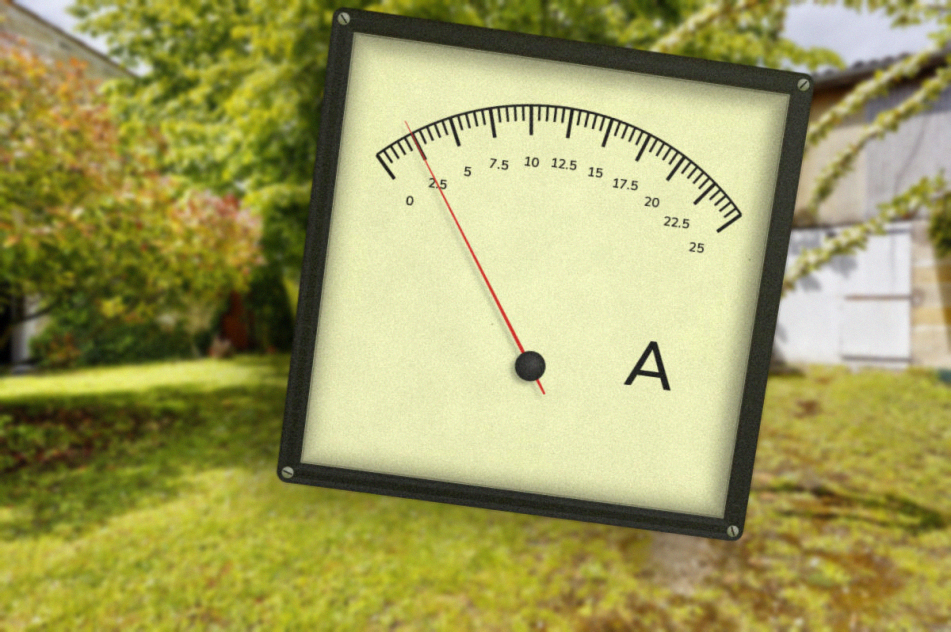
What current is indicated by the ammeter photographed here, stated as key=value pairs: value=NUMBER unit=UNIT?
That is value=2.5 unit=A
